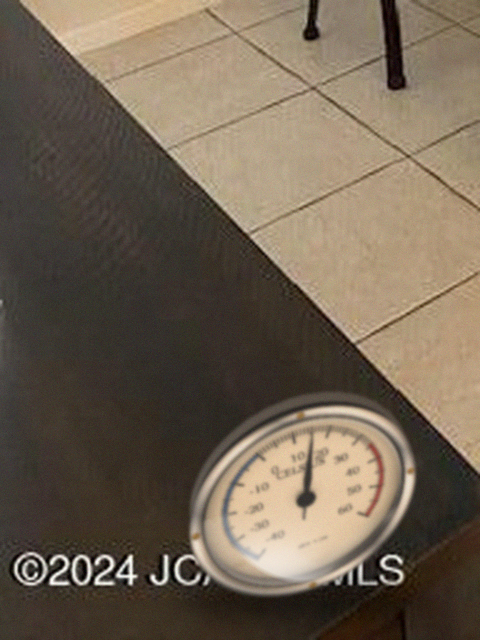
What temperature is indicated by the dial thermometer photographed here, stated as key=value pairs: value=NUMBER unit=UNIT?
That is value=15 unit=°C
